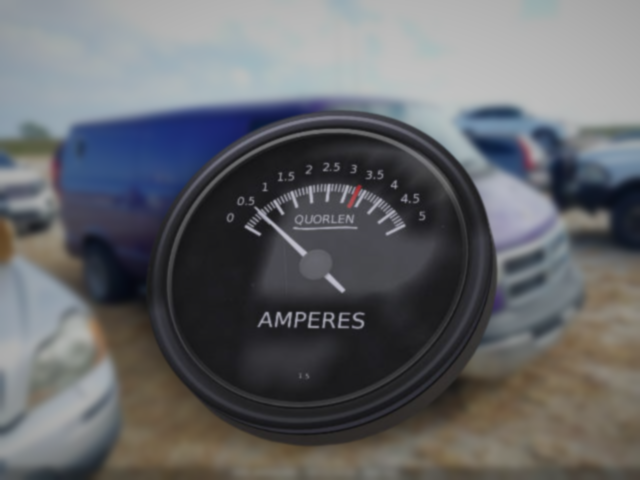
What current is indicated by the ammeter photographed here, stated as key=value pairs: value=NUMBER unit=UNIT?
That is value=0.5 unit=A
